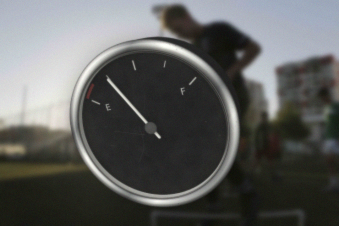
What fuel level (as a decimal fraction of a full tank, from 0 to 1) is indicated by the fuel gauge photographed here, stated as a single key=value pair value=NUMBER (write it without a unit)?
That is value=0.25
